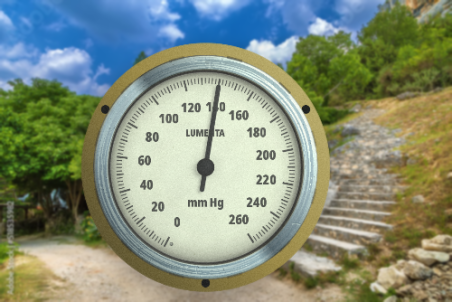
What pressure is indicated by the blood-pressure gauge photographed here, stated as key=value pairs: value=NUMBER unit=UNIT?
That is value=140 unit=mmHg
